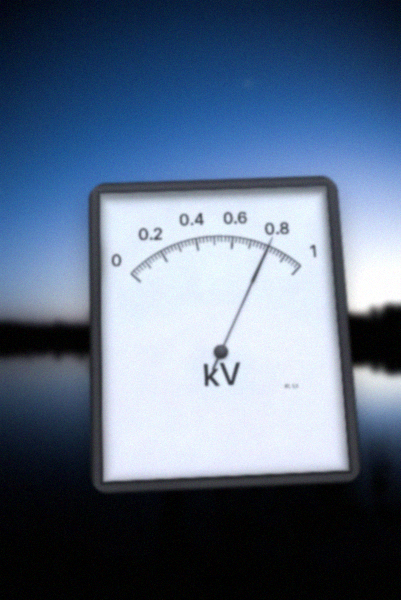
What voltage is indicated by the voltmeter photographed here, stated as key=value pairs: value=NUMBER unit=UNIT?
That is value=0.8 unit=kV
